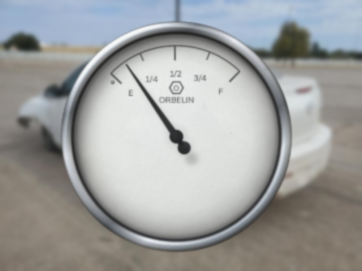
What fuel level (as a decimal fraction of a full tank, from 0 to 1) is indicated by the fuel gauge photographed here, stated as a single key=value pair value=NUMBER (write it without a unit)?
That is value=0.125
